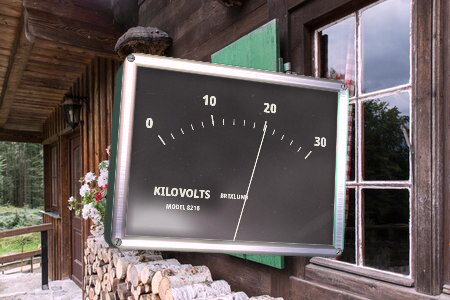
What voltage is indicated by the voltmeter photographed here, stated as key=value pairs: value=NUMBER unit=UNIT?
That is value=20 unit=kV
